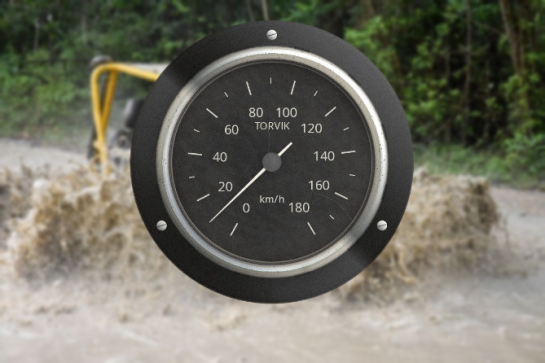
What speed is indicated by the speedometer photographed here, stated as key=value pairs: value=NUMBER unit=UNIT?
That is value=10 unit=km/h
